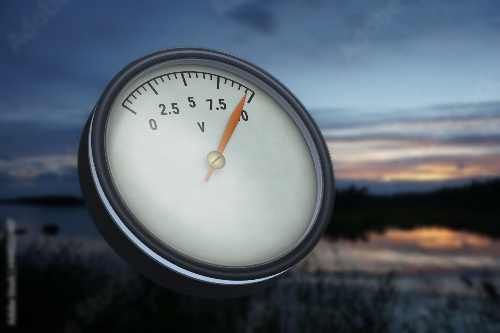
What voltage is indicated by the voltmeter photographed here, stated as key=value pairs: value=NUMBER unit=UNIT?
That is value=9.5 unit=V
